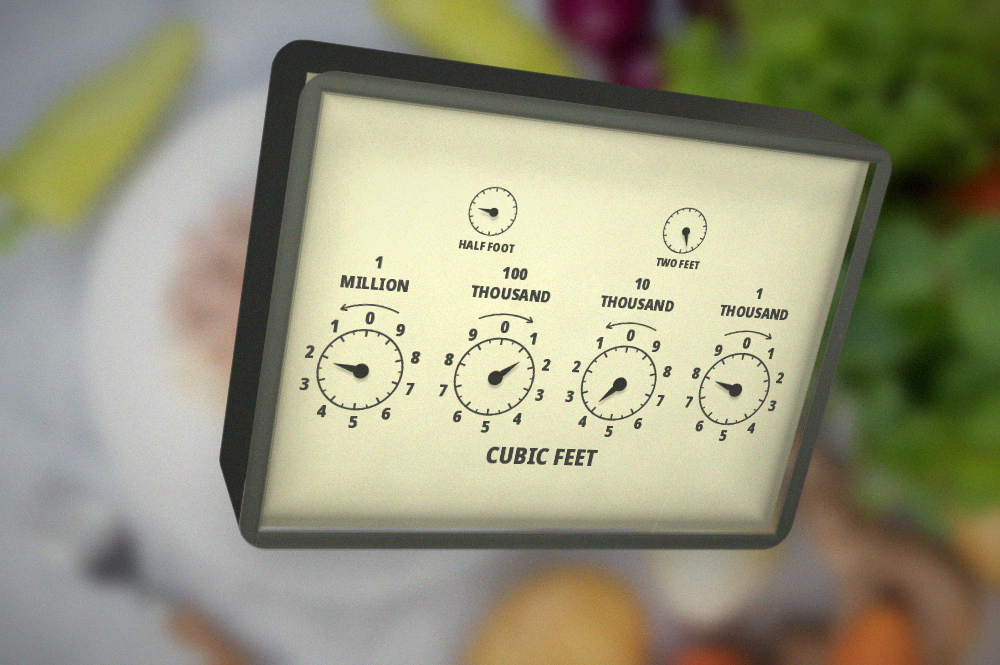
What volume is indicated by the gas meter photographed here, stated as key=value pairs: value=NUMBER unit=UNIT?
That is value=213800 unit=ft³
